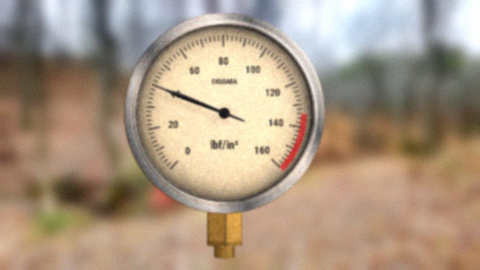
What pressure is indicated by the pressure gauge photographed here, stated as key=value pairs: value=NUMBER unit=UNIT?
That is value=40 unit=psi
